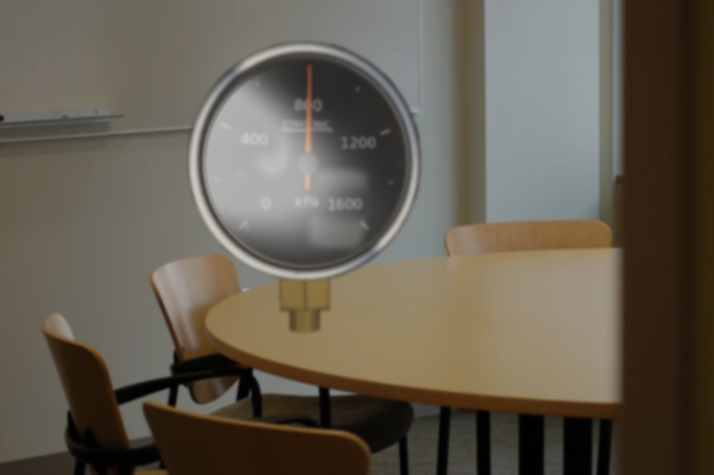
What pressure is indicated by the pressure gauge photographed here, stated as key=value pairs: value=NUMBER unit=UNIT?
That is value=800 unit=kPa
